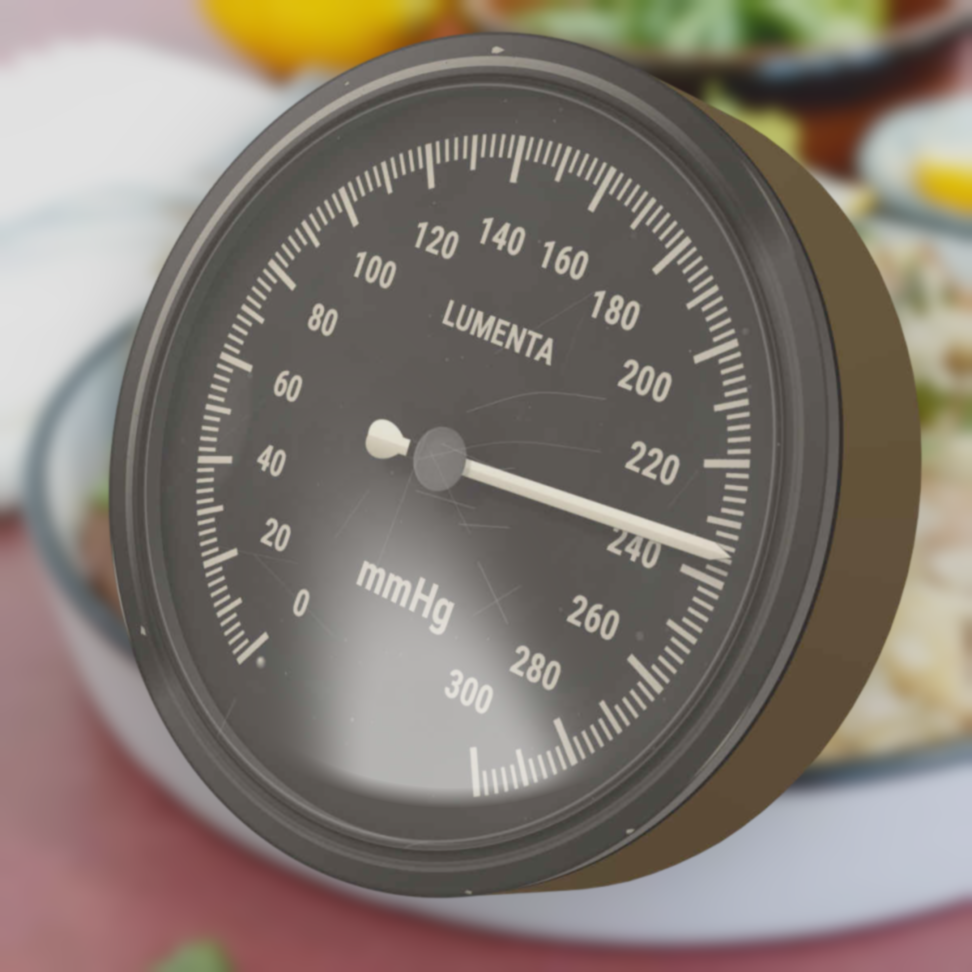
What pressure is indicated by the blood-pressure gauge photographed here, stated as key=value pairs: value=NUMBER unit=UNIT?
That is value=235 unit=mmHg
